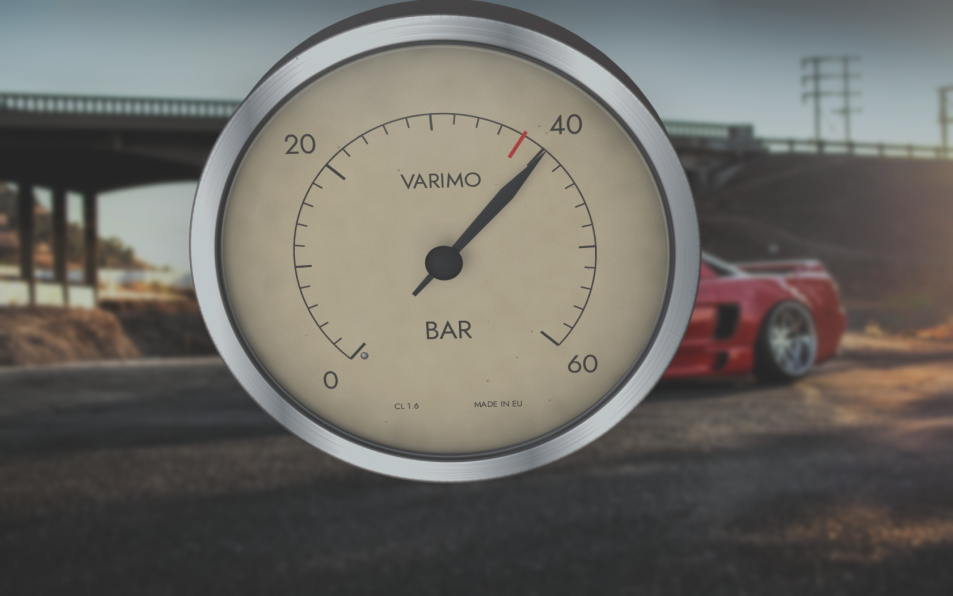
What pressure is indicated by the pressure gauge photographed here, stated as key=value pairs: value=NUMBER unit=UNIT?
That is value=40 unit=bar
